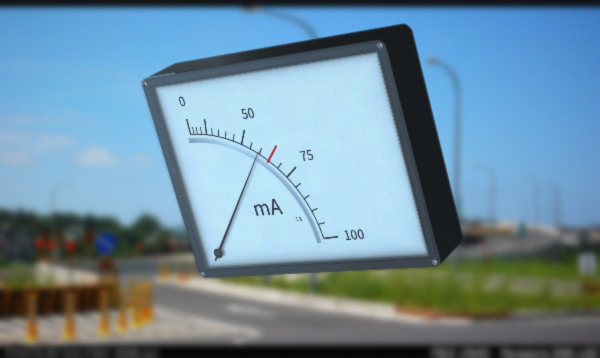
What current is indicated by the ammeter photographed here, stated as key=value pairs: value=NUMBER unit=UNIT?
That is value=60 unit=mA
